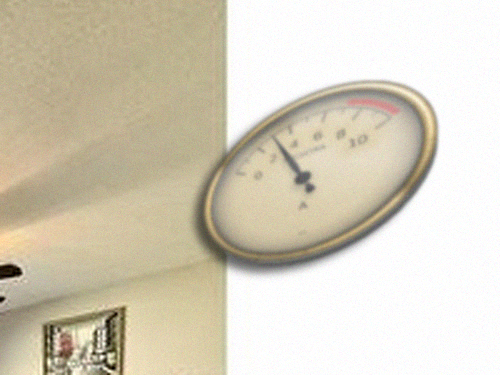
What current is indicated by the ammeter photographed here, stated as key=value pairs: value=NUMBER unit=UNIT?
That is value=3 unit=A
